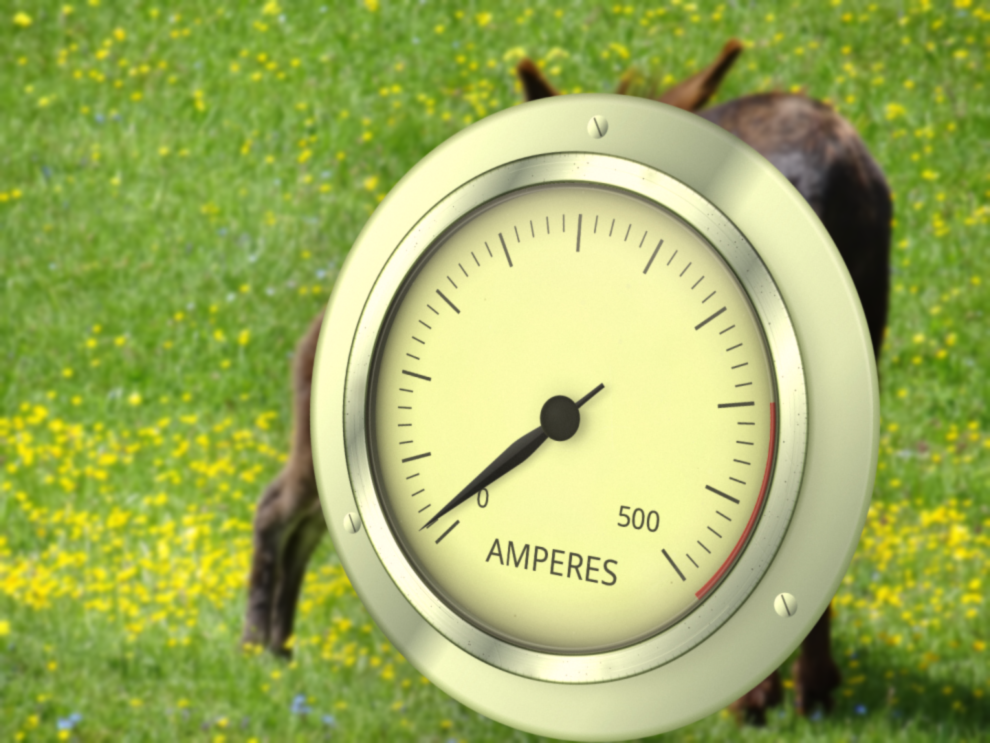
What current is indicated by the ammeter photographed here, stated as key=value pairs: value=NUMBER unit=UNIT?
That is value=10 unit=A
